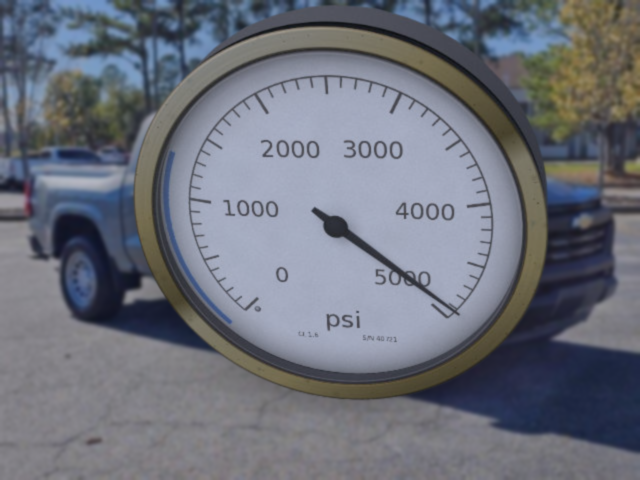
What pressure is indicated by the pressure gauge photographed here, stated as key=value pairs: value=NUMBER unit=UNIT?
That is value=4900 unit=psi
